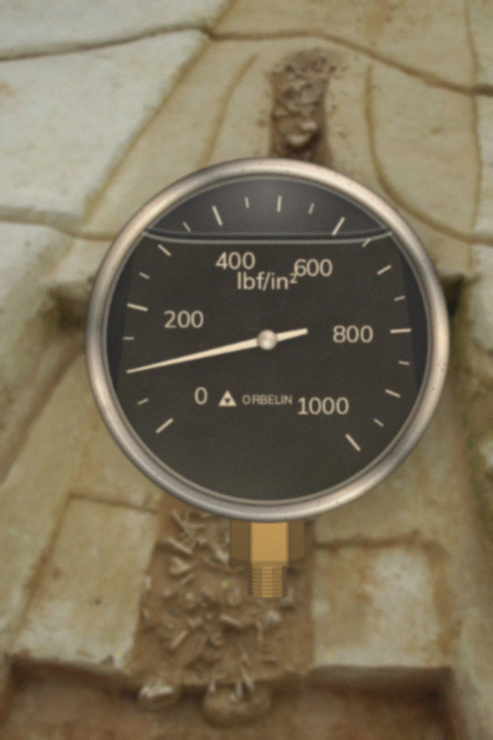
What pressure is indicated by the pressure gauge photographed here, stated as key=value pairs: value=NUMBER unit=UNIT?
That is value=100 unit=psi
